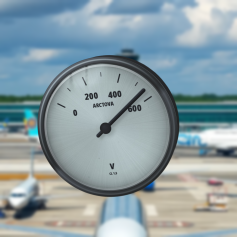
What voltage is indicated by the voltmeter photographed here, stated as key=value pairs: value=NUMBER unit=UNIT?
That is value=550 unit=V
